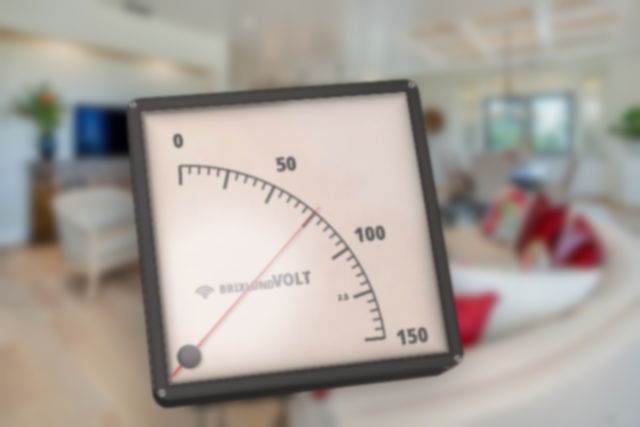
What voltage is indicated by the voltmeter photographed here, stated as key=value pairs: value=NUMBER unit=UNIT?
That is value=75 unit=V
